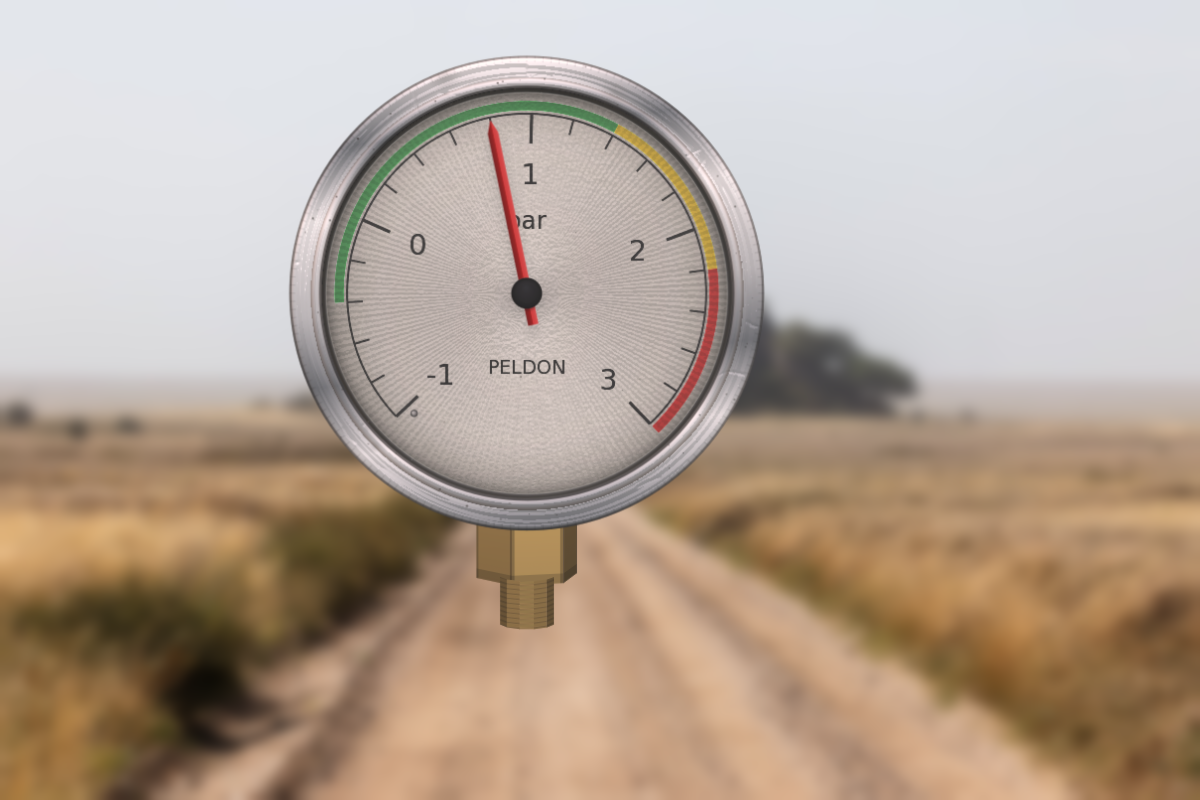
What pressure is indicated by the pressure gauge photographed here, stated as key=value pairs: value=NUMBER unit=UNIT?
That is value=0.8 unit=bar
